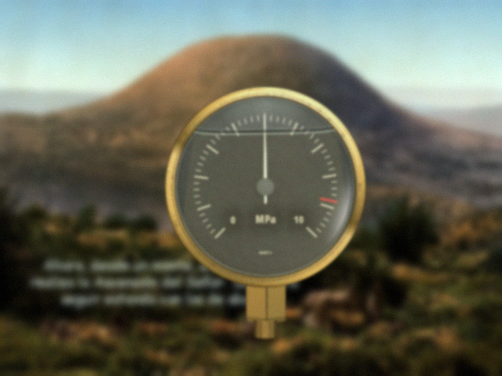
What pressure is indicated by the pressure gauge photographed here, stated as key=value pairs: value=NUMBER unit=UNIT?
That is value=5 unit=MPa
